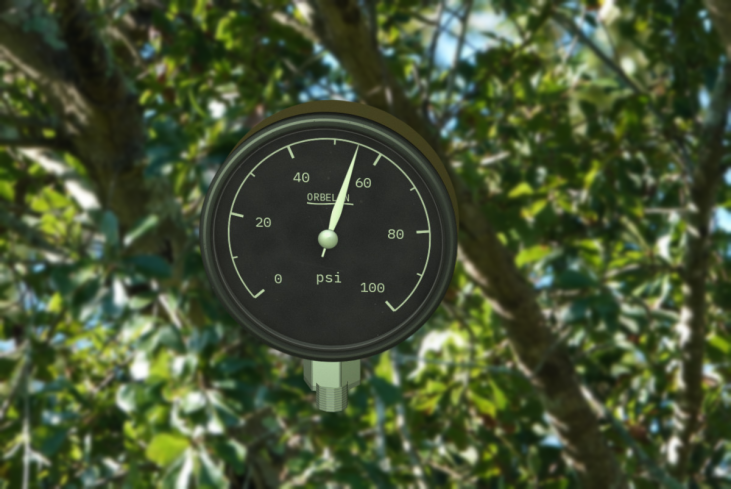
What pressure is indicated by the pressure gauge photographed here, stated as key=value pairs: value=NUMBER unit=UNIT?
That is value=55 unit=psi
